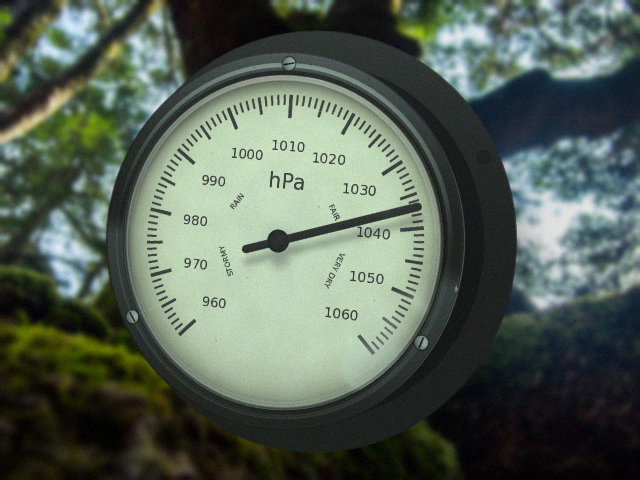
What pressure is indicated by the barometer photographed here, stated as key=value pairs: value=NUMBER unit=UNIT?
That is value=1037 unit=hPa
